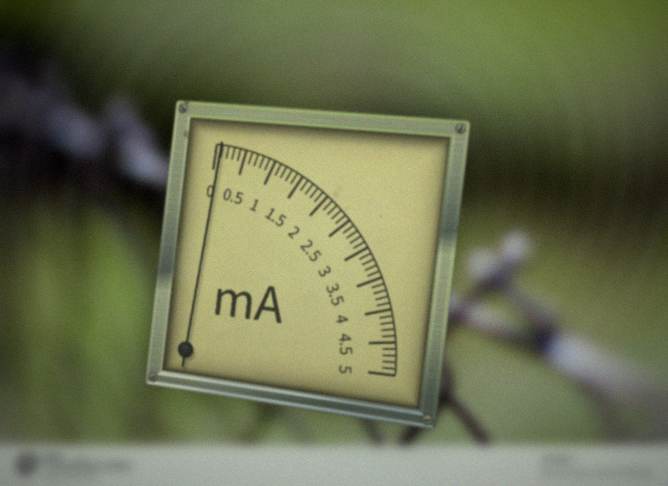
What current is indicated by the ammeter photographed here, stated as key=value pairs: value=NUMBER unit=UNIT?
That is value=0.1 unit=mA
